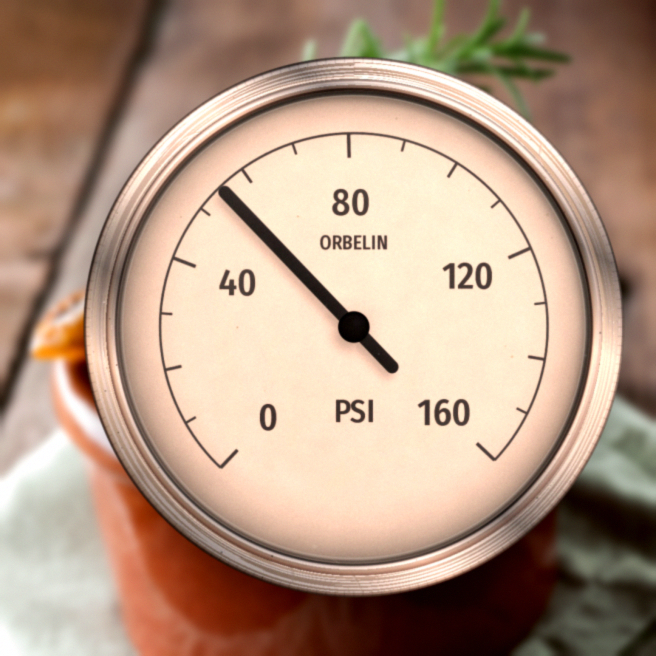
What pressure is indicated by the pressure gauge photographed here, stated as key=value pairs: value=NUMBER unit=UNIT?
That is value=55 unit=psi
